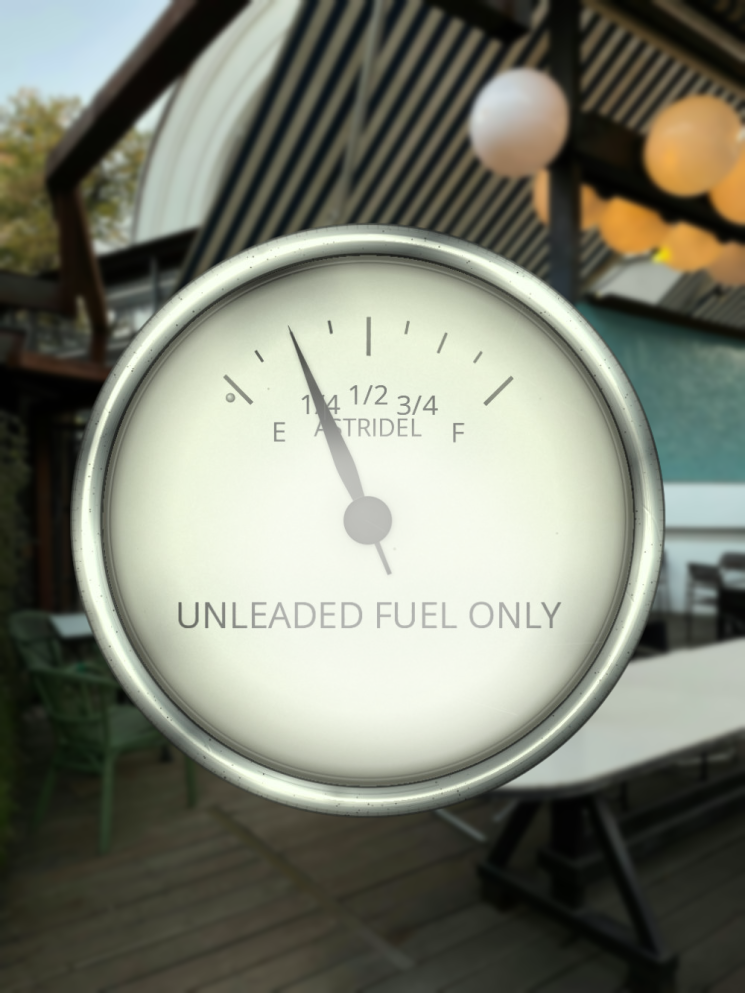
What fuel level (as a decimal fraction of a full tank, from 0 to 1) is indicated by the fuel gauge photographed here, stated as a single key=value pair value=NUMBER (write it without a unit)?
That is value=0.25
